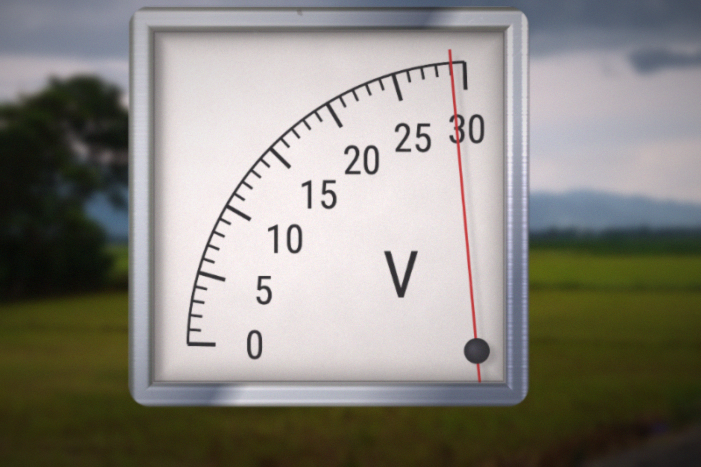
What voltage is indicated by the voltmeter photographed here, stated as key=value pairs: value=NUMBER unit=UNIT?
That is value=29 unit=V
